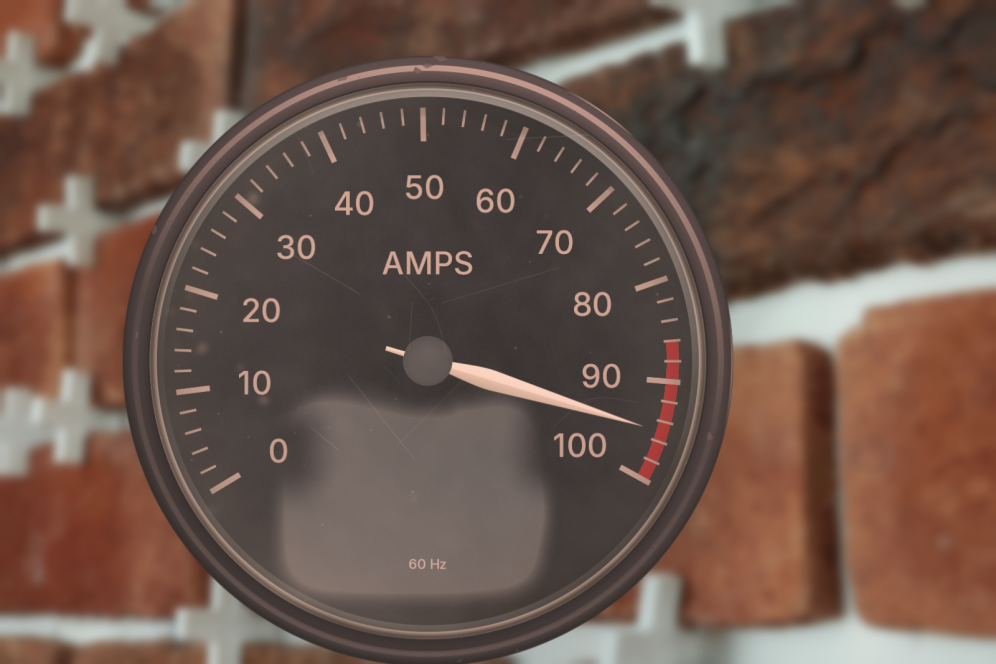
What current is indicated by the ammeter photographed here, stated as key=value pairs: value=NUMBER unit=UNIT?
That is value=95 unit=A
